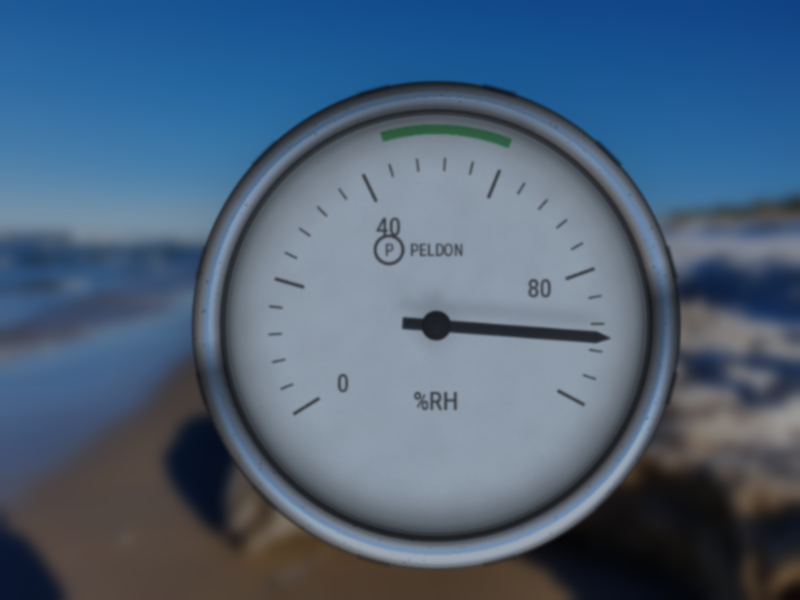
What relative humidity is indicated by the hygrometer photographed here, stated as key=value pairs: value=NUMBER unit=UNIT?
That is value=90 unit=%
